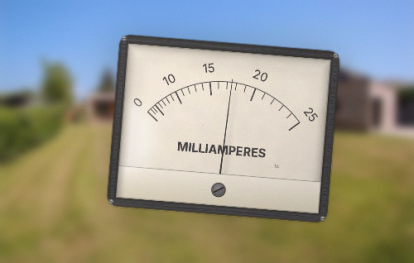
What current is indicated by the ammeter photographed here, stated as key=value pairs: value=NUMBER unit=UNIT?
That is value=17.5 unit=mA
